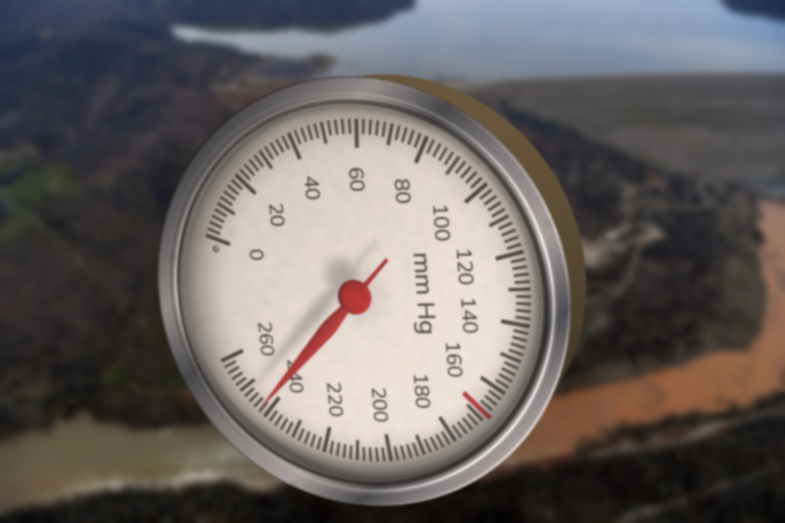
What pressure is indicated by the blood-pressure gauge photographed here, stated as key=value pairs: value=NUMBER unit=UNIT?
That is value=242 unit=mmHg
